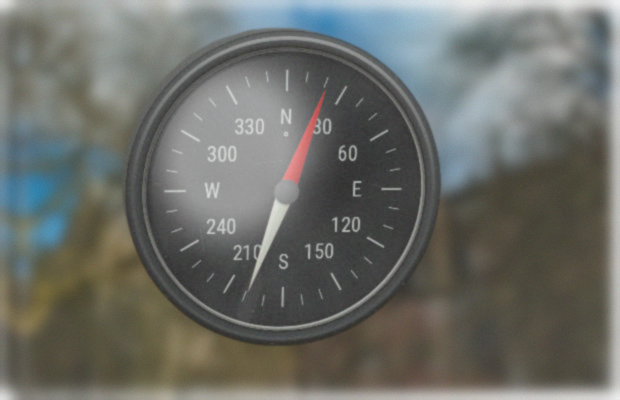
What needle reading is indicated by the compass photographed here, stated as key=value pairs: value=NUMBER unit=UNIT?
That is value=20 unit=°
